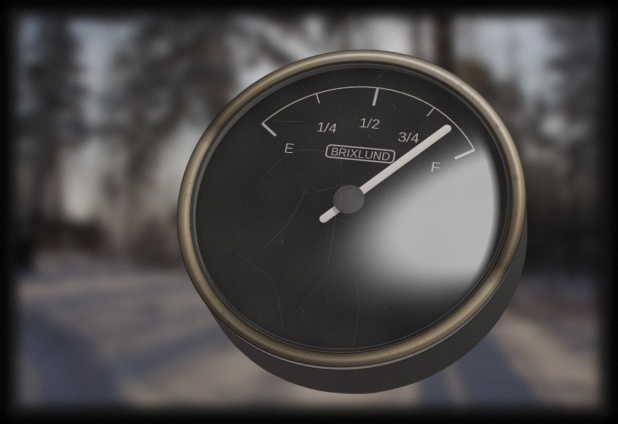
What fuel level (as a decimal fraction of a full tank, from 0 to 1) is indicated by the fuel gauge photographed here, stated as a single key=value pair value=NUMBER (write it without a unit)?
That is value=0.875
